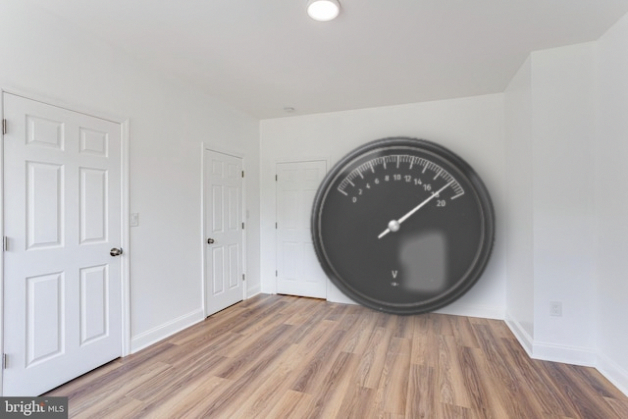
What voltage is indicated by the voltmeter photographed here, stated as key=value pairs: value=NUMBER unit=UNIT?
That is value=18 unit=V
